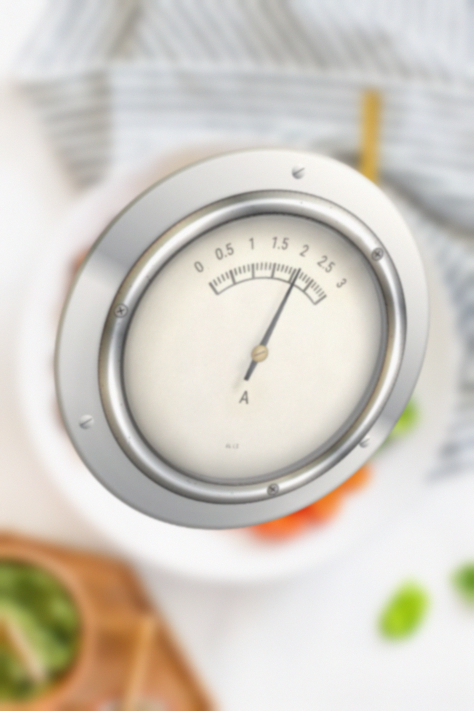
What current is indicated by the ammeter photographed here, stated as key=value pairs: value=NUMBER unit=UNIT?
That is value=2 unit=A
